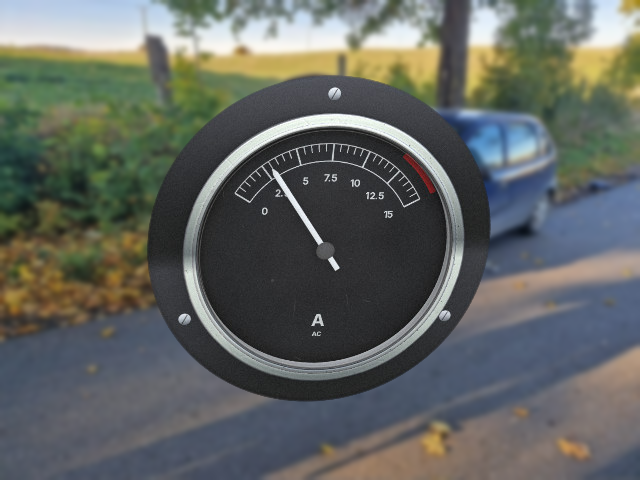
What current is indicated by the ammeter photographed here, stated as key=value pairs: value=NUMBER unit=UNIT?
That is value=3 unit=A
